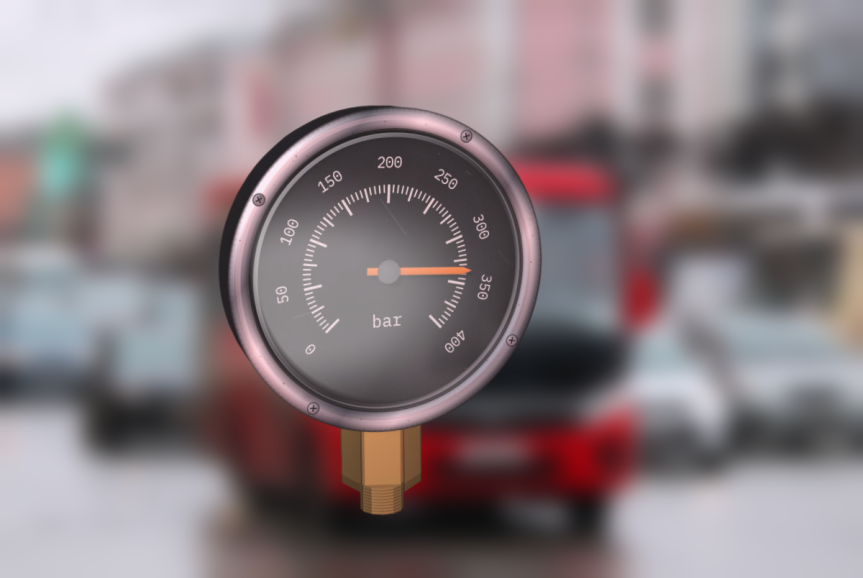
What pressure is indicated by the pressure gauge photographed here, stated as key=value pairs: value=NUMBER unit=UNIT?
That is value=335 unit=bar
